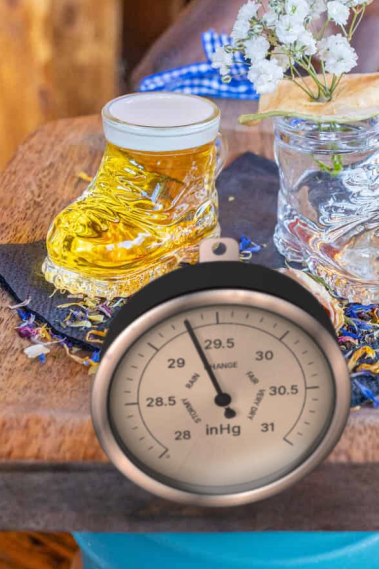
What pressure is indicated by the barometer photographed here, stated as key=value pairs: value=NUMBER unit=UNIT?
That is value=29.3 unit=inHg
